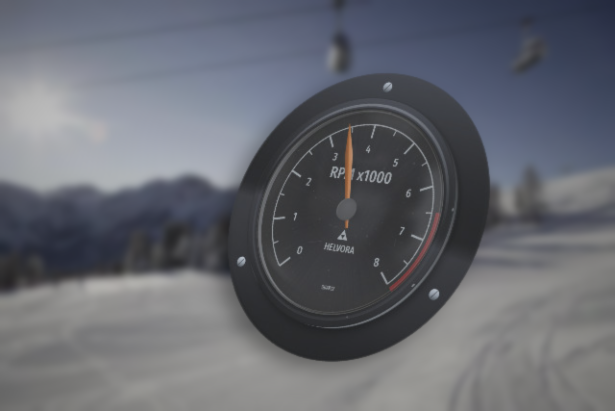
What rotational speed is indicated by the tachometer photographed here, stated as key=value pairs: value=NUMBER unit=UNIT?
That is value=3500 unit=rpm
